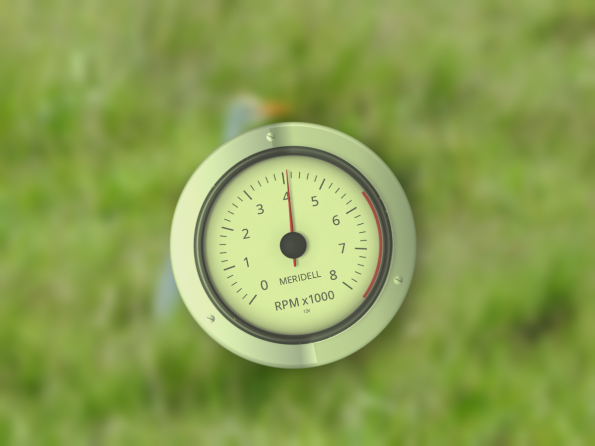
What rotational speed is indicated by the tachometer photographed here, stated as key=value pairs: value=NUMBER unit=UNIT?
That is value=4100 unit=rpm
